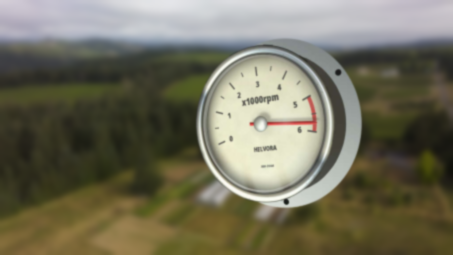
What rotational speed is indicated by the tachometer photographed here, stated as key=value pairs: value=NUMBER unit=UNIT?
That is value=5750 unit=rpm
